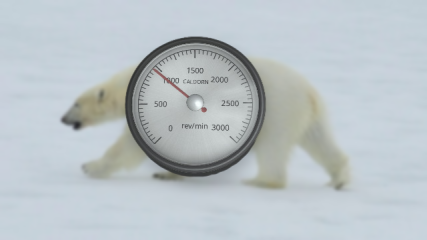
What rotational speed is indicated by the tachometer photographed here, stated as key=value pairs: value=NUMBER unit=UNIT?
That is value=950 unit=rpm
